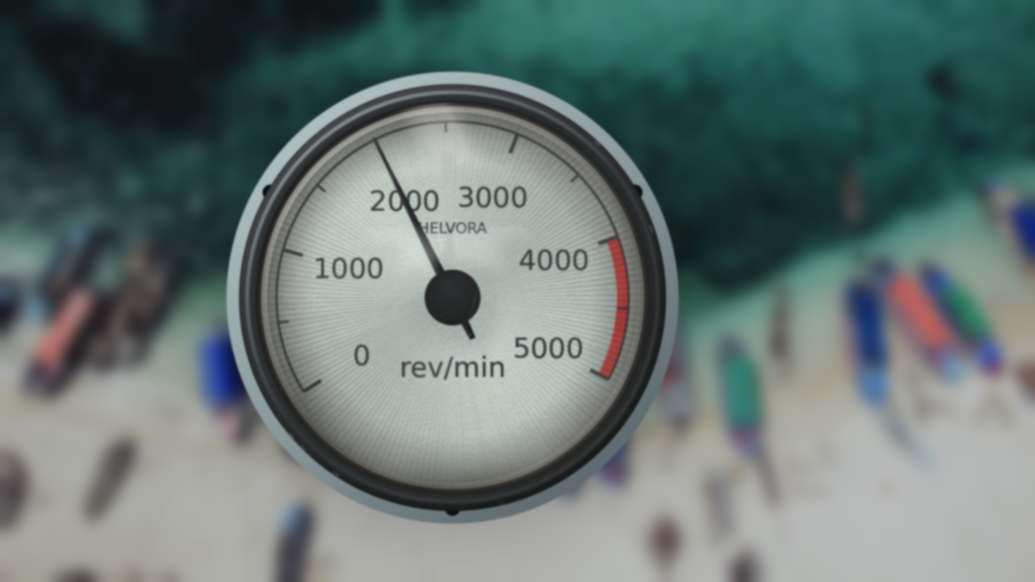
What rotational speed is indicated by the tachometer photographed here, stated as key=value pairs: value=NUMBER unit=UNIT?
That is value=2000 unit=rpm
